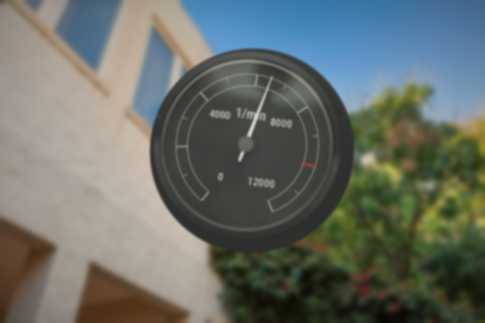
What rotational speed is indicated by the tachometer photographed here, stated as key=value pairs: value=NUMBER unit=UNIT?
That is value=6500 unit=rpm
